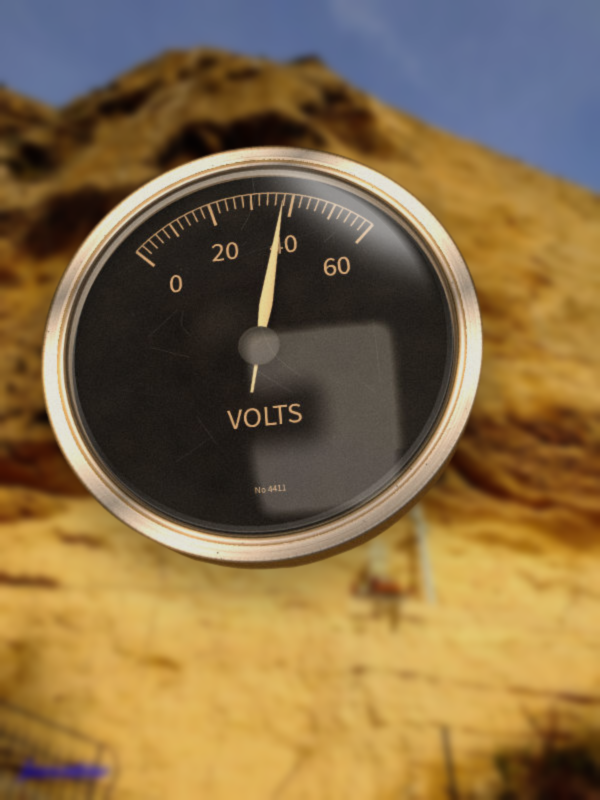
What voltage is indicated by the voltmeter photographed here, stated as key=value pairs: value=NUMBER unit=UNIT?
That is value=38 unit=V
